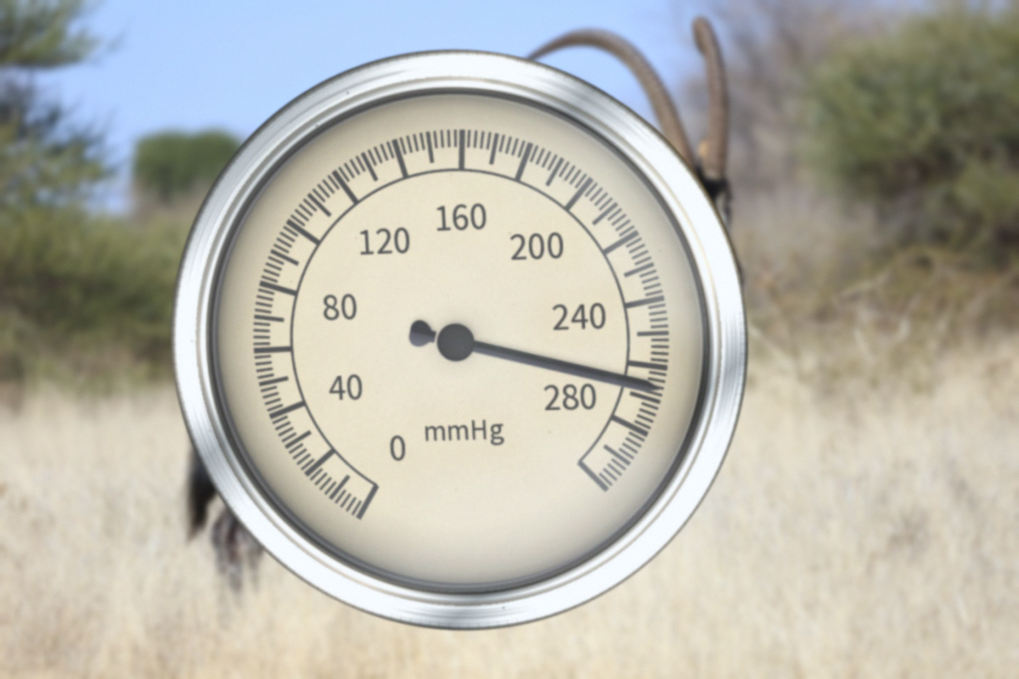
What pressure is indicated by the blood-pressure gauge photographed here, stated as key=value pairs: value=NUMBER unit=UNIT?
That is value=266 unit=mmHg
